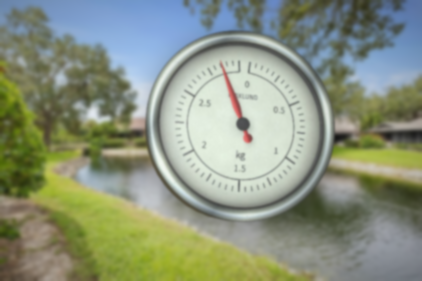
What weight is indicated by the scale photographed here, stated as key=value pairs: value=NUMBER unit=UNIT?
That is value=2.85 unit=kg
